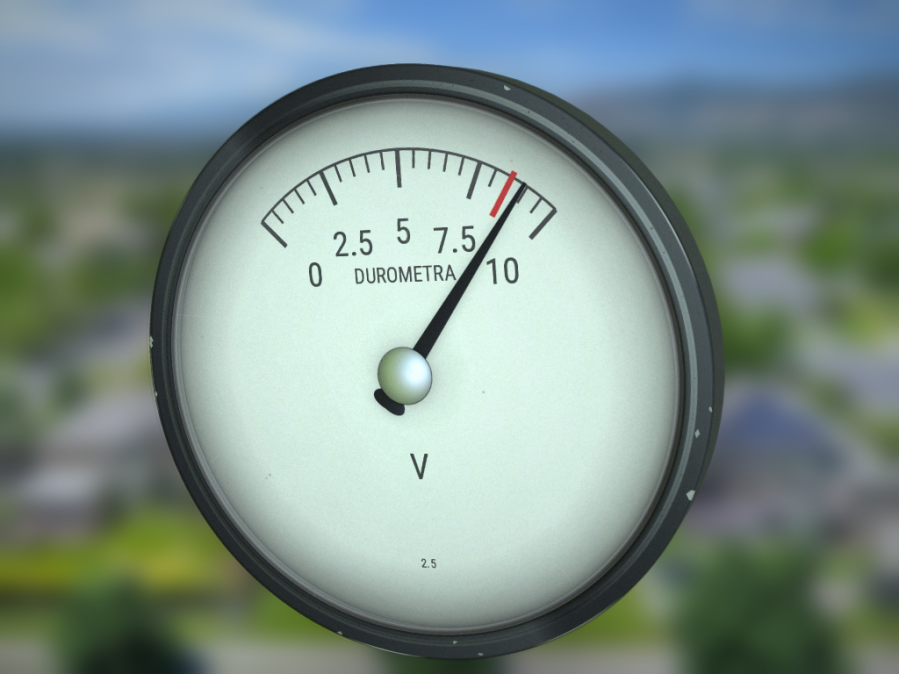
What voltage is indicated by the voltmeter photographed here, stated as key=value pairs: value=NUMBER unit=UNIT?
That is value=9 unit=V
